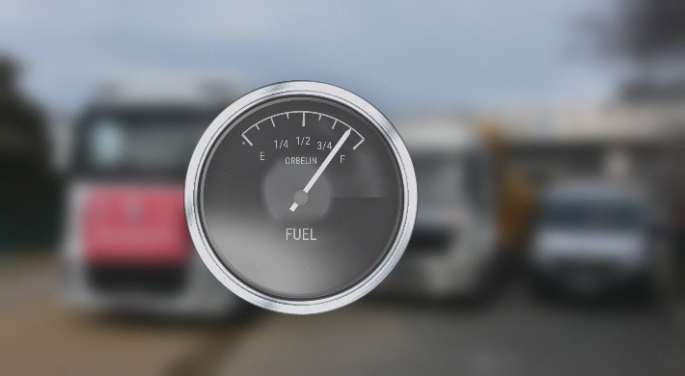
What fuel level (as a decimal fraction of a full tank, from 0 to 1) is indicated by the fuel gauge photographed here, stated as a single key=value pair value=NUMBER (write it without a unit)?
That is value=0.875
